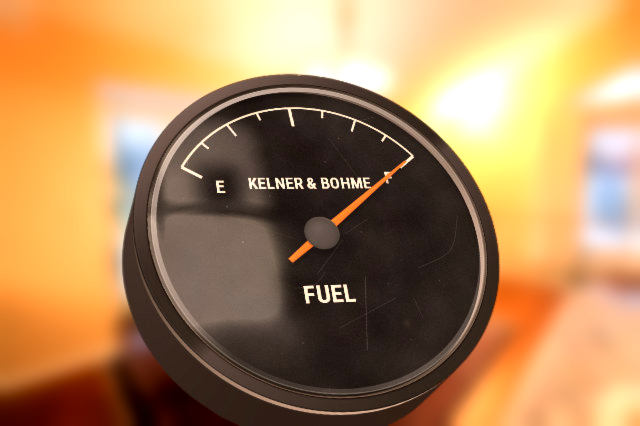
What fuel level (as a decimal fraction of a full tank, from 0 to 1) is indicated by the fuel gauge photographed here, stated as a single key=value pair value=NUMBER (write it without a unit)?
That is value=1
